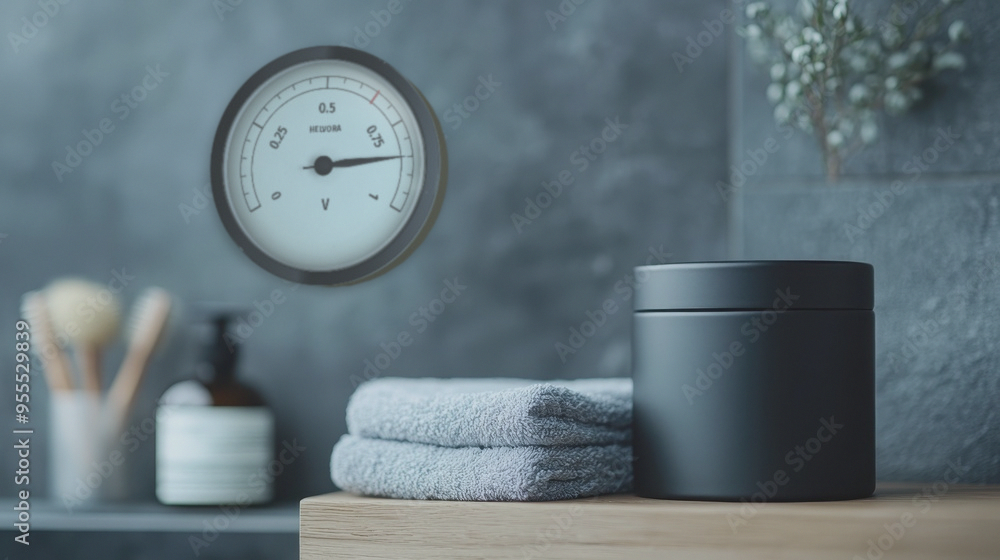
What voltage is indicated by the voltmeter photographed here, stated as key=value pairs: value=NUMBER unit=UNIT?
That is value=0.85 unit=V
